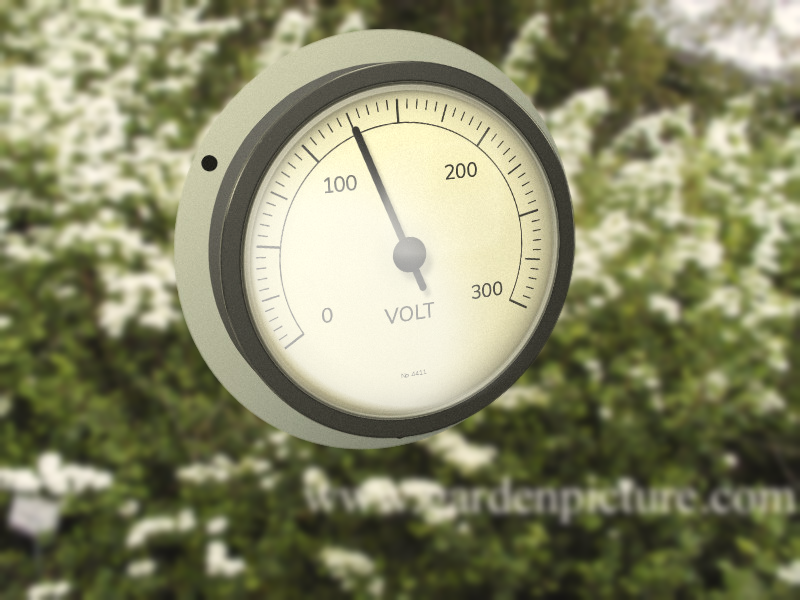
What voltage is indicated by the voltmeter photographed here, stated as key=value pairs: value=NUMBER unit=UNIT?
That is value=125 unit=V
